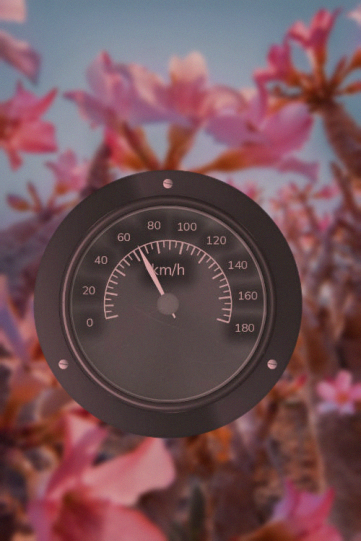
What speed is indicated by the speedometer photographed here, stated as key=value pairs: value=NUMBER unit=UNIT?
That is value=65 unit=km/h
